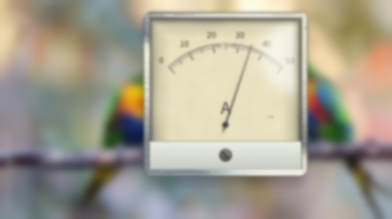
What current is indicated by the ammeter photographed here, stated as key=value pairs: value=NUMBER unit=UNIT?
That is value=35 unit=A
